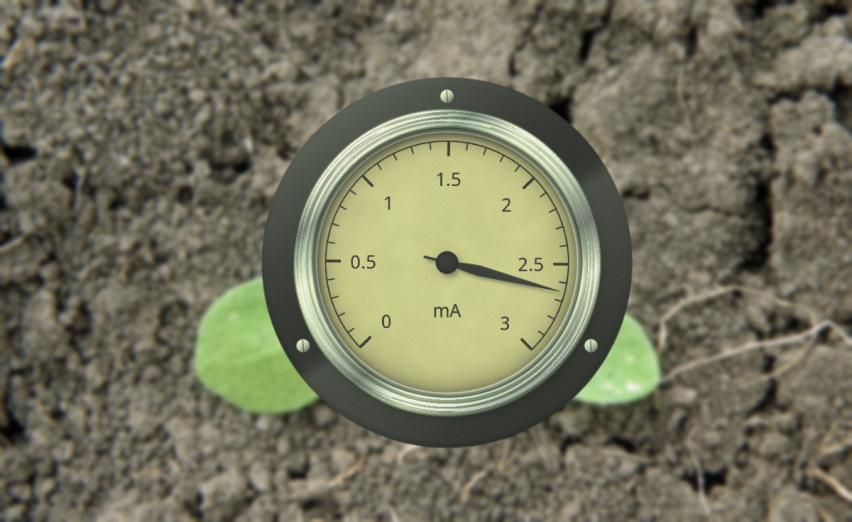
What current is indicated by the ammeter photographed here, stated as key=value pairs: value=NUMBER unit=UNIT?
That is value=2.65 unit=mA
